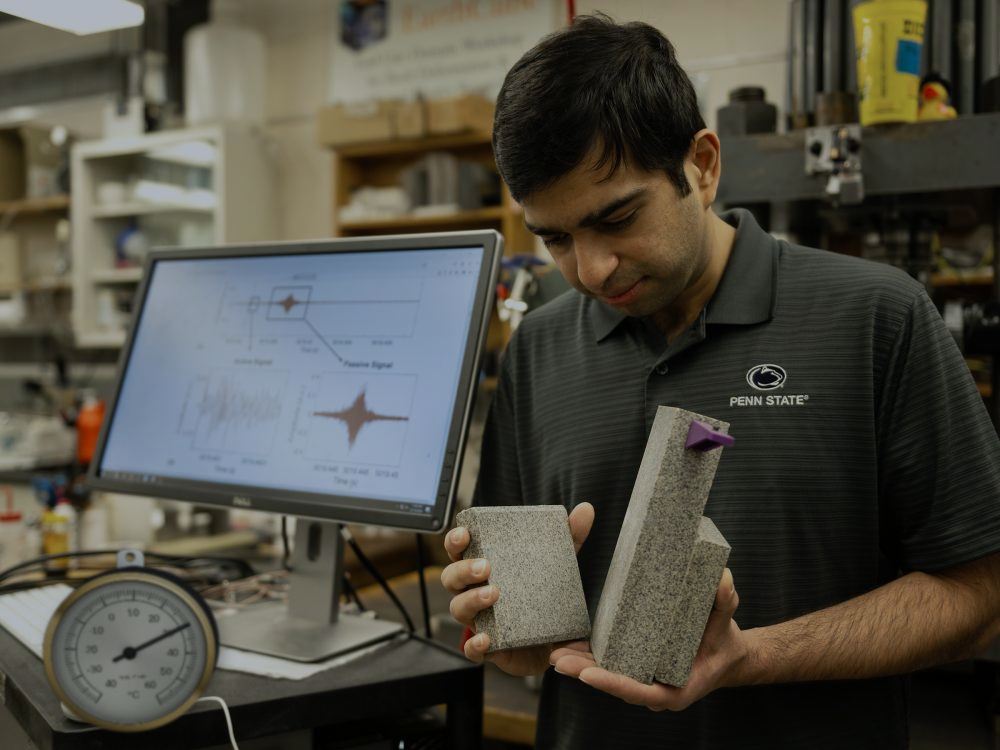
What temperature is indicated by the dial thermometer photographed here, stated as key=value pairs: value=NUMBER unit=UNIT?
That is value=30 unit=°C
